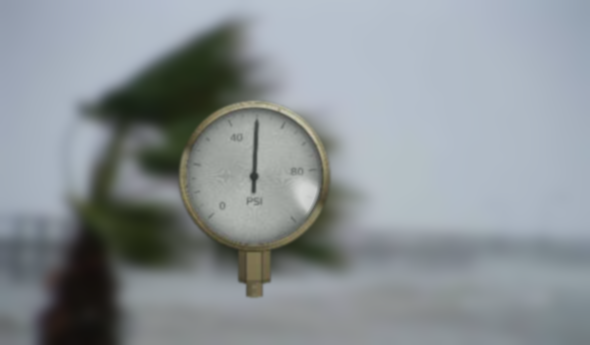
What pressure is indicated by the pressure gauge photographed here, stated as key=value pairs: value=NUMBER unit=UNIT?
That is value=50 unit=psi
